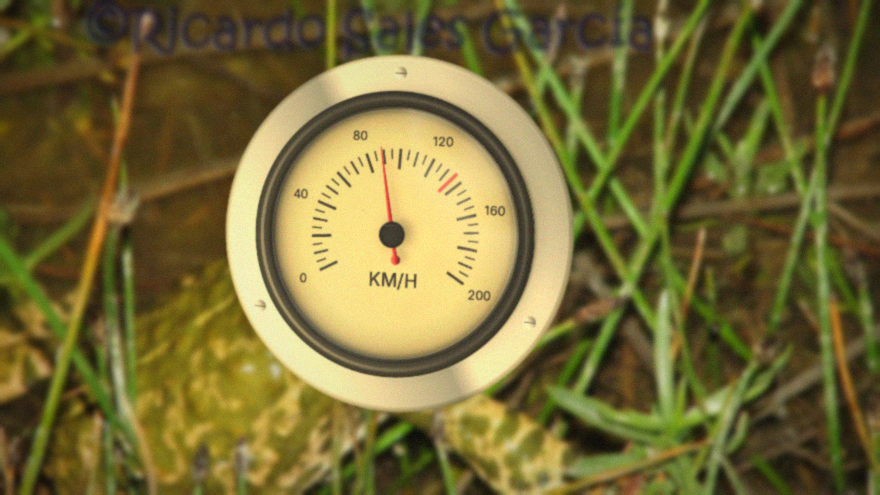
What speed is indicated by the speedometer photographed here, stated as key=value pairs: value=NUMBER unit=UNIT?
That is value=90 unit=km/h
